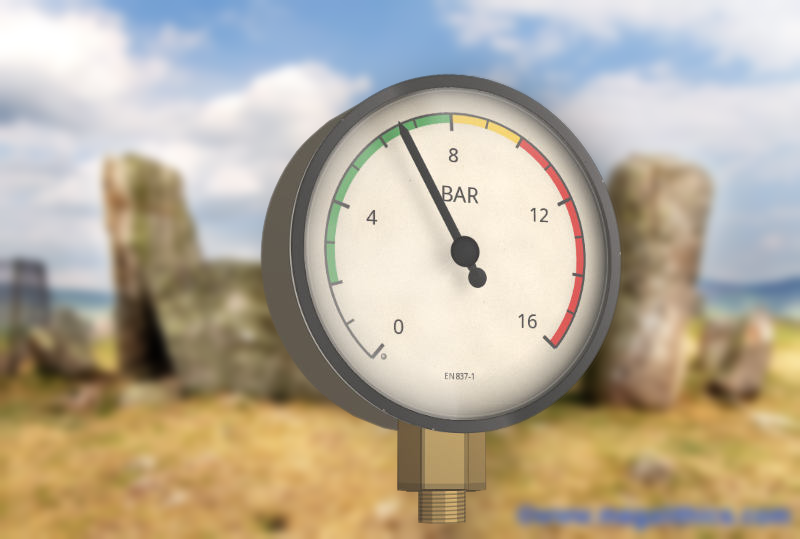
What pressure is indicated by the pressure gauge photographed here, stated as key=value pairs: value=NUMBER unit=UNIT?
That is value=6.5 unit=bar
